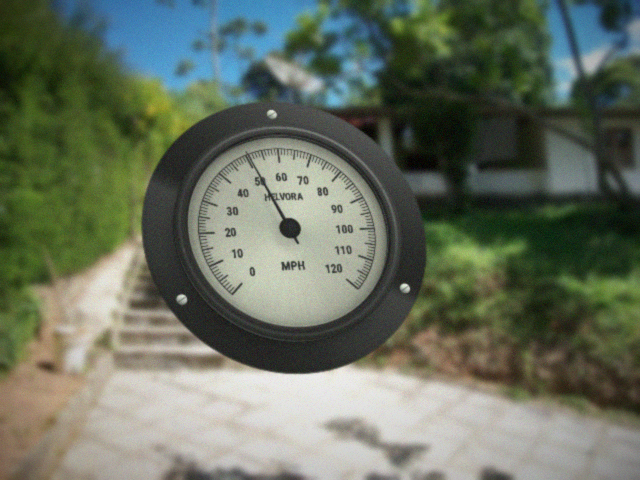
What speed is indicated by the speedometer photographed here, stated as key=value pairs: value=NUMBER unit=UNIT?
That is value=50 unit=mph
